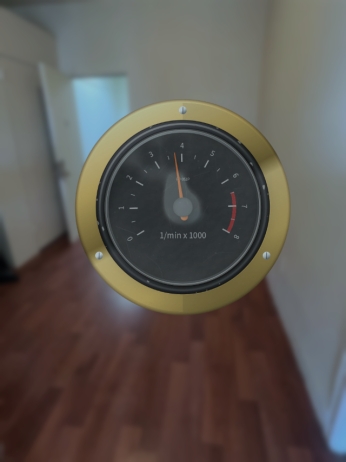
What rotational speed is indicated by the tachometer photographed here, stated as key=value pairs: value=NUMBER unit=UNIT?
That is value=3750 unit=rpm
